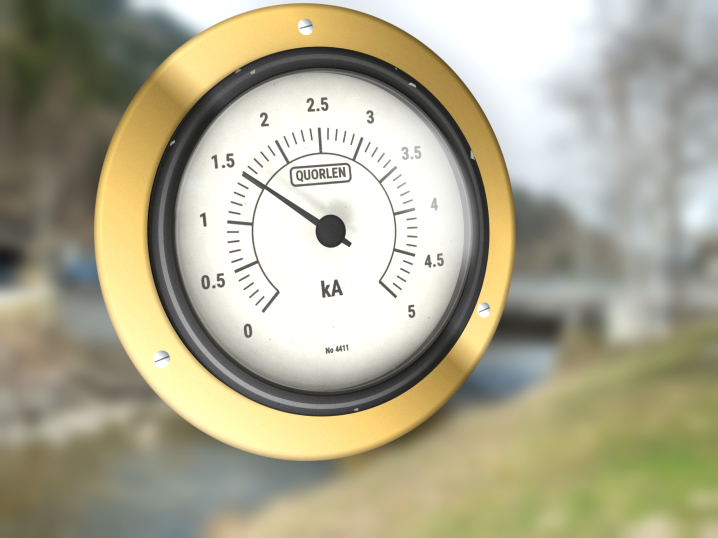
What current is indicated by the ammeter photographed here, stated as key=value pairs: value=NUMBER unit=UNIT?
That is value=1.5 unit=kA
